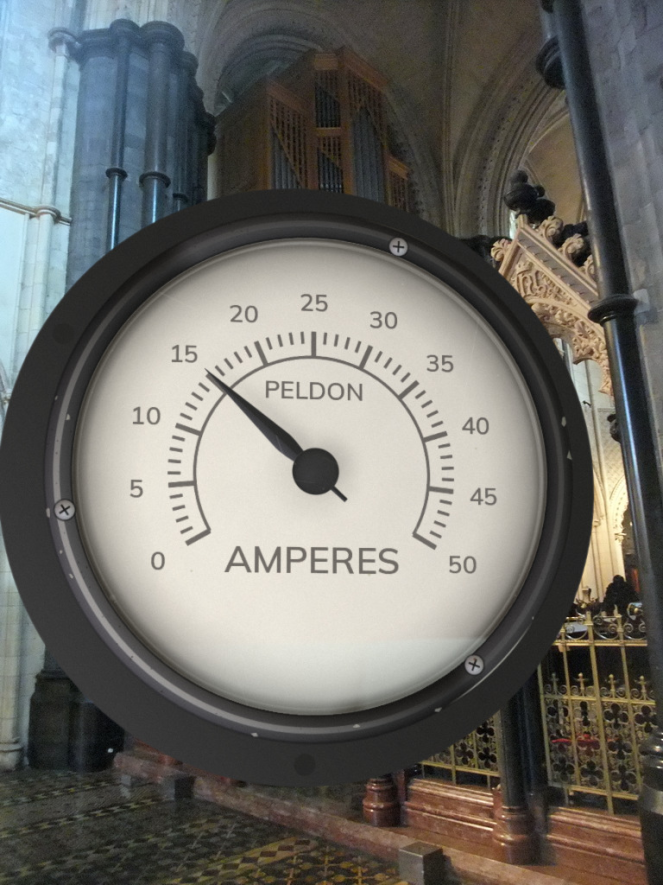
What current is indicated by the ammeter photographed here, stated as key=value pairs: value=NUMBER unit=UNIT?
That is value=15 unit=A
